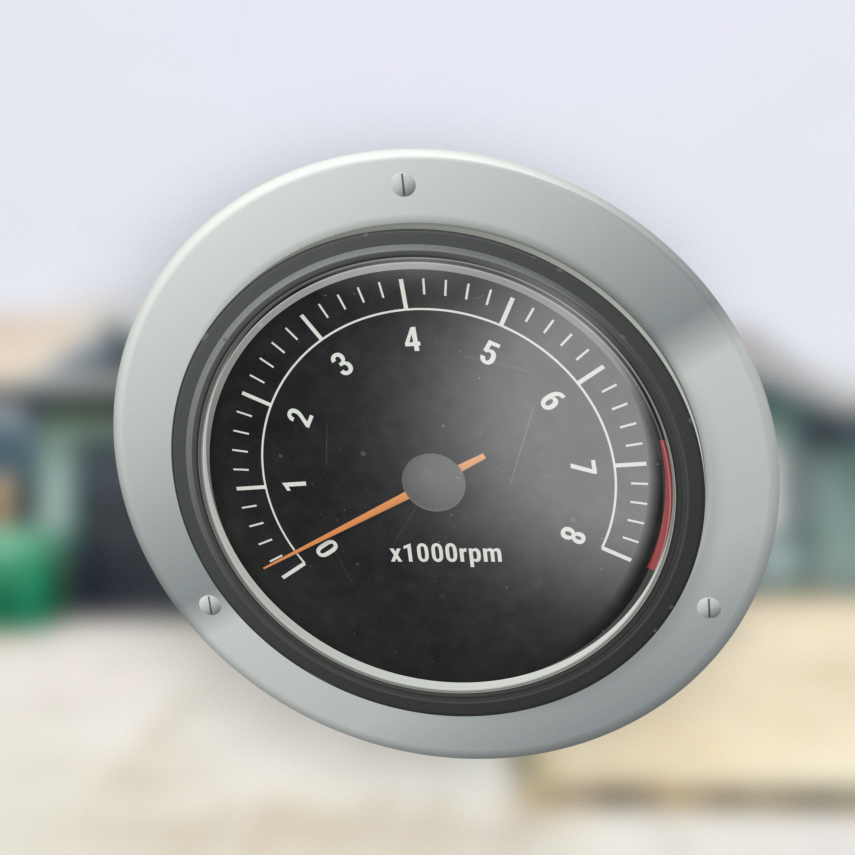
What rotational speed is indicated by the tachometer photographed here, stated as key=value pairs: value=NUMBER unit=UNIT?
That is value=200 unit=rpm
